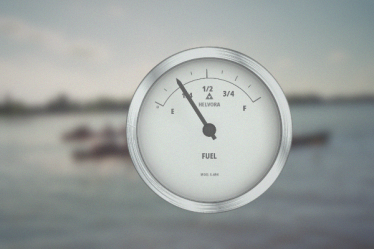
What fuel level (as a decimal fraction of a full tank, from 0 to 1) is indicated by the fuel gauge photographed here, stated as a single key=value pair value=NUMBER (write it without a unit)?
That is value=0.25
